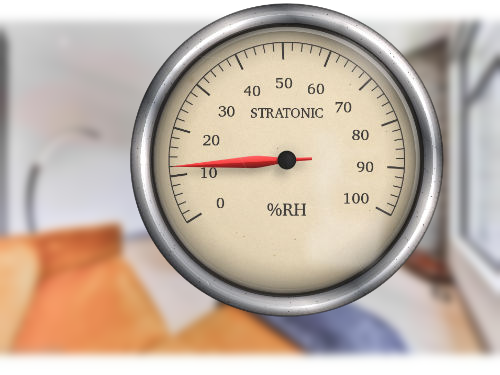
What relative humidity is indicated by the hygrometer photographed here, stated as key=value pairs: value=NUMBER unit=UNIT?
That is value=12 unit=%
